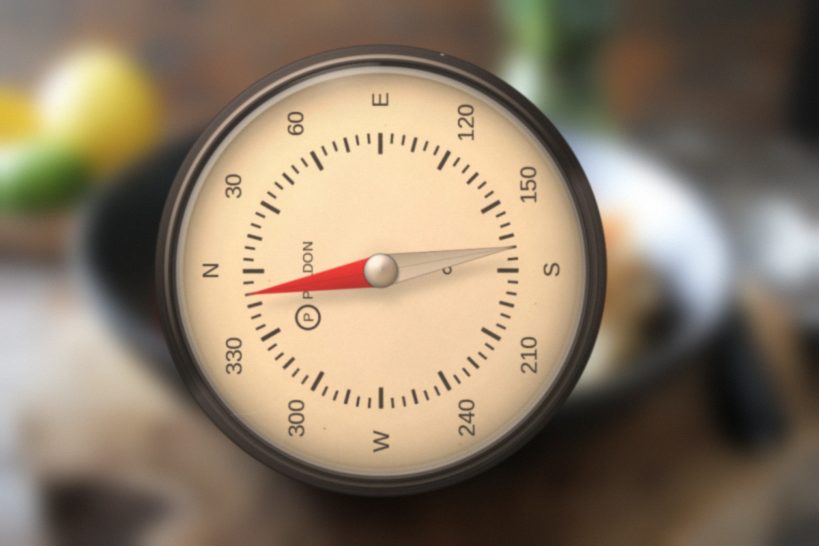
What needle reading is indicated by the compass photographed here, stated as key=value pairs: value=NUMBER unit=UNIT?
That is value=350 unit=°
